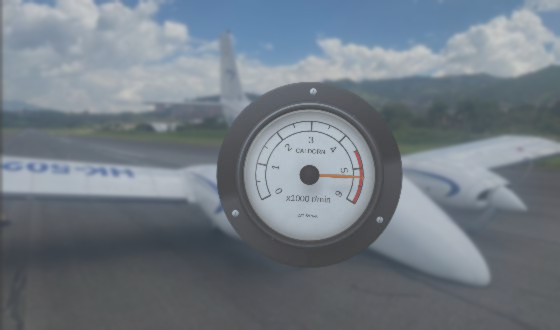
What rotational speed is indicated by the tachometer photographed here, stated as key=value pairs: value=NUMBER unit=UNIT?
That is value=5250 unit=rpm
